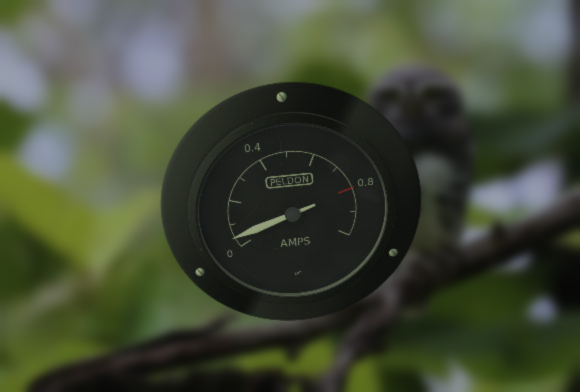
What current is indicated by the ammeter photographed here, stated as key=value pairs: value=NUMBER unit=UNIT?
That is value=0.05 unit=A
